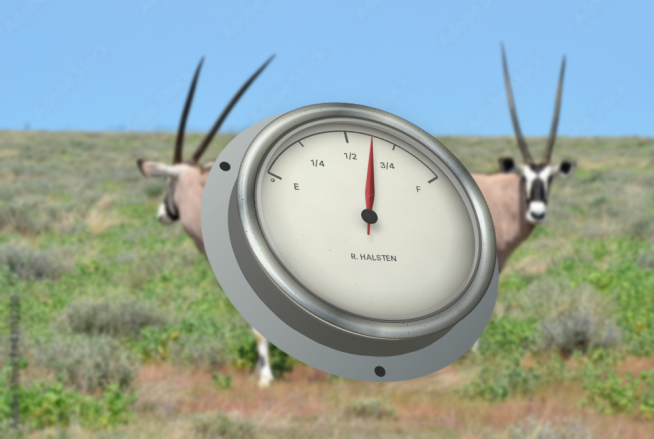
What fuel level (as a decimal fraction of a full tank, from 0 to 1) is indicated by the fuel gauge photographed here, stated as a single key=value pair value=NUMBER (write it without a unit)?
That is value=0.625
